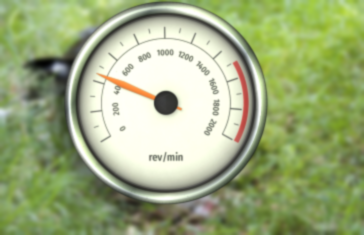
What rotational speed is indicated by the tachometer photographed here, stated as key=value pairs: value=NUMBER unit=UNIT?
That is value=450 unit=rpm
